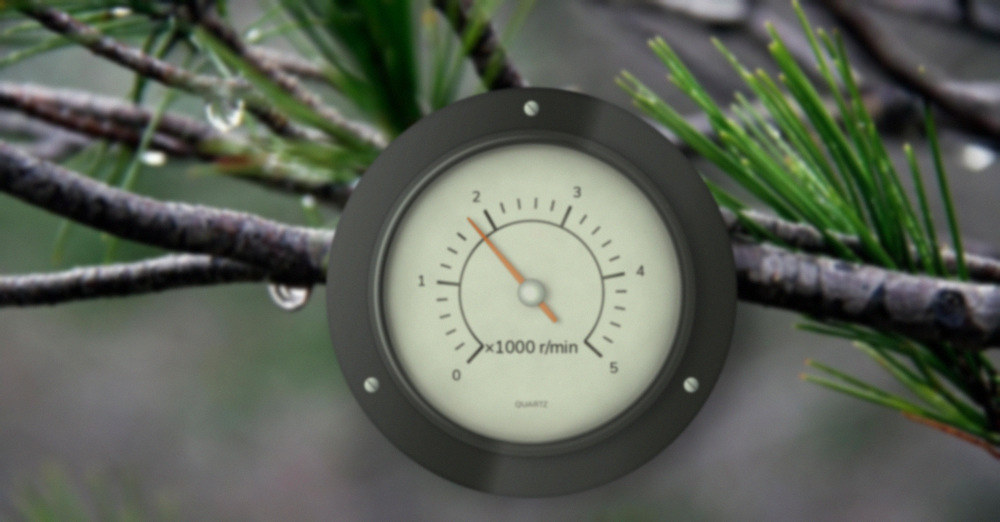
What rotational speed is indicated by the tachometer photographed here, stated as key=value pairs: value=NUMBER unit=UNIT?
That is value=1800 unit=rpm
